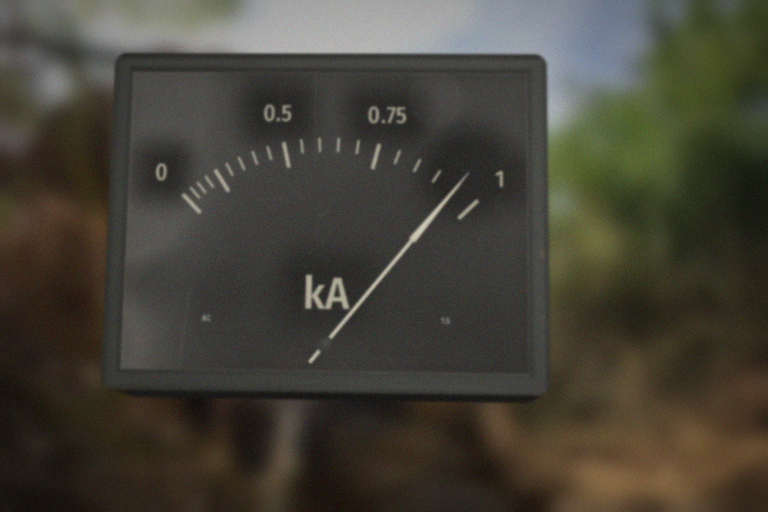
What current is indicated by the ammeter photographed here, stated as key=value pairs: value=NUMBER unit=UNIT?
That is value=0.95 unit=kA
